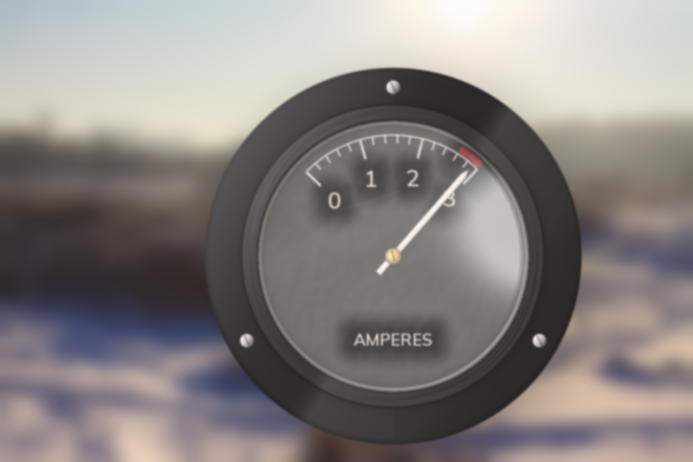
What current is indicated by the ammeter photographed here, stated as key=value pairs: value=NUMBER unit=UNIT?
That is value=2.9 unit=A
